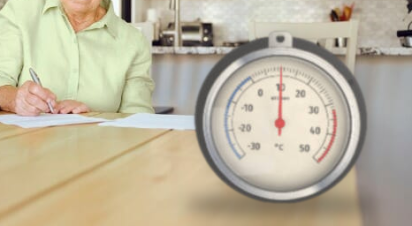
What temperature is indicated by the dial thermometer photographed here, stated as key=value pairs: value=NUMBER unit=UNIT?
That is value=10 unit=°C
